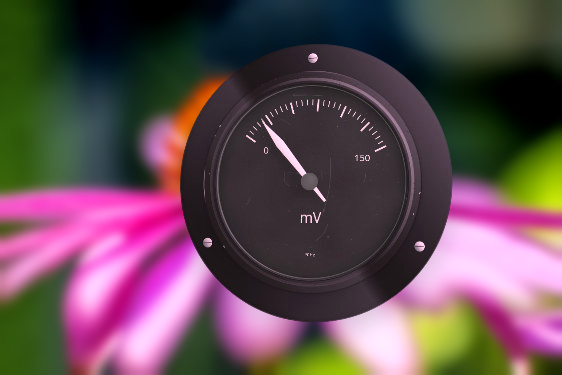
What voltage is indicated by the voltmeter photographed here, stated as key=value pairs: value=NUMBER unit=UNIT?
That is value=20 unit=mV
